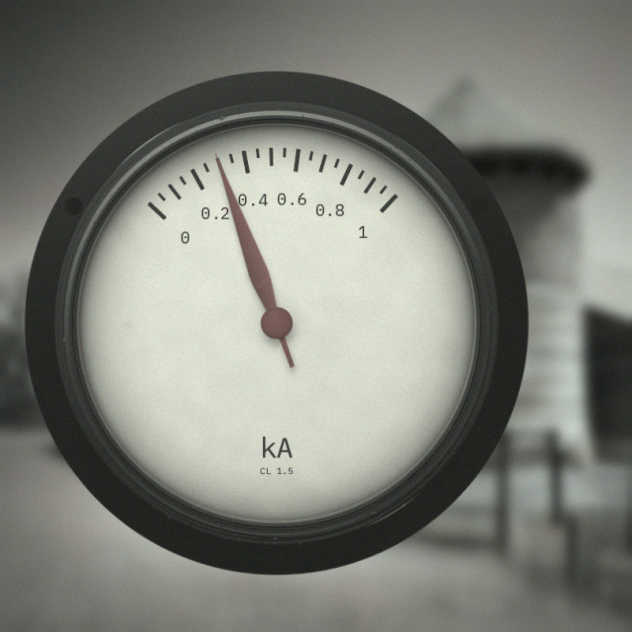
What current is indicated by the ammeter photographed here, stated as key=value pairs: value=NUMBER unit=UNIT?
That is value=0.3 unit=kA
